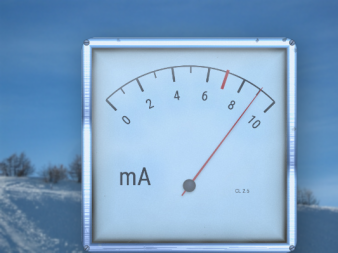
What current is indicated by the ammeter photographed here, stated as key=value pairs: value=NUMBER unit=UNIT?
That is value=9 unit=mA
